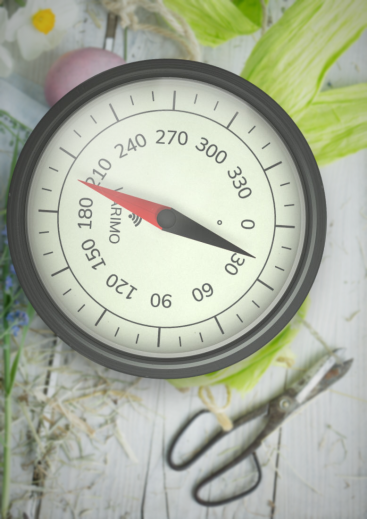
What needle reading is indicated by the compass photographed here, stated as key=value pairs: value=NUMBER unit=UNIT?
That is value=200 unit=°
